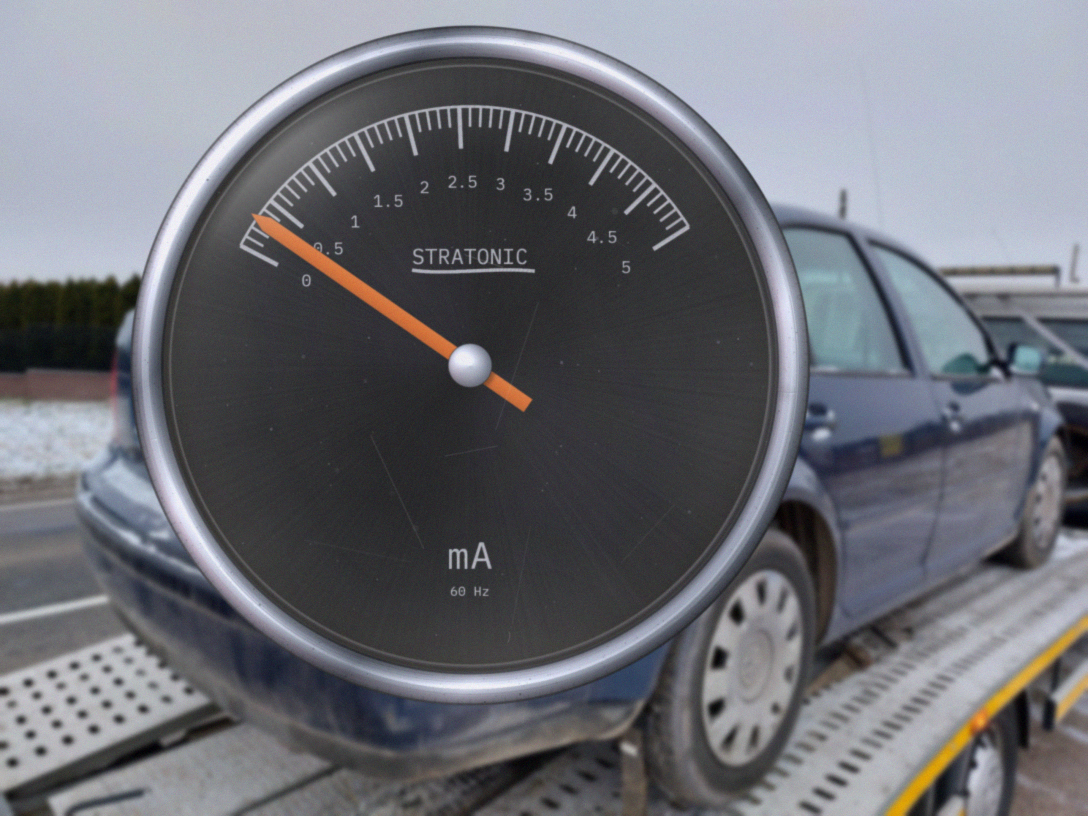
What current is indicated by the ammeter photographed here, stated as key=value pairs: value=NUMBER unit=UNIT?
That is value=0.3 unit=mA
